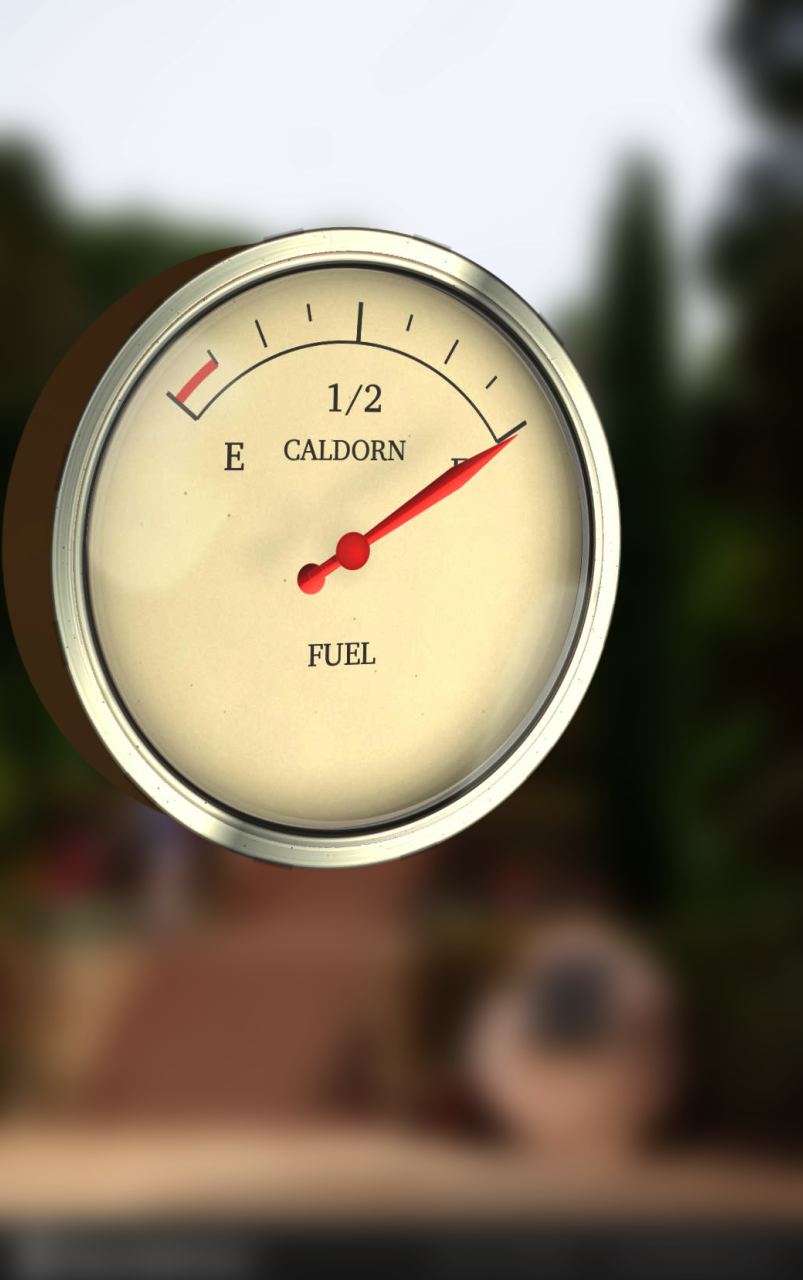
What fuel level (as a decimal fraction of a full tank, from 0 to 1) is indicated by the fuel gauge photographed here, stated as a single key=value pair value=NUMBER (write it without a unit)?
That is value=1
